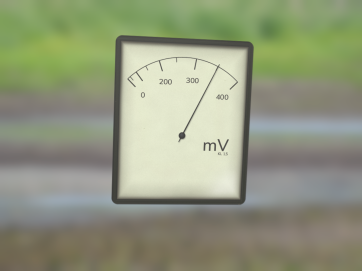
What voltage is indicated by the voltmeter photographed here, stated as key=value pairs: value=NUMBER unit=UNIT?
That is value=350 unit=mV
